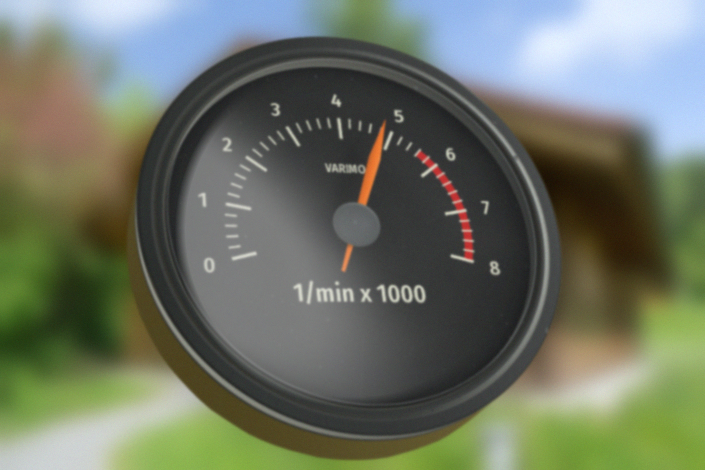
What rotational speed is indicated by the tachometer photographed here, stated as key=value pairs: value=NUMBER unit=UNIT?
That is value=4800 unit=rpm
